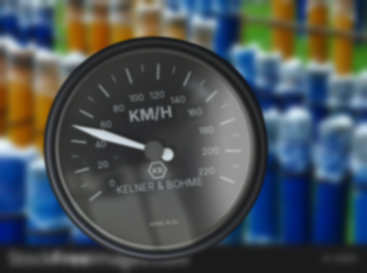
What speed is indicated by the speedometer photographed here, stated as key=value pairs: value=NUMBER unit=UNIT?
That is value=50 unit=km/h
